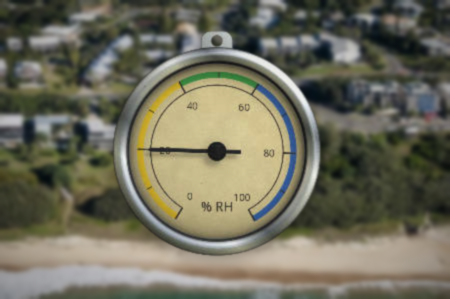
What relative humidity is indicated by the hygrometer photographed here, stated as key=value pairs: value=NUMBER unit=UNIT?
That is value=20 unit=%
